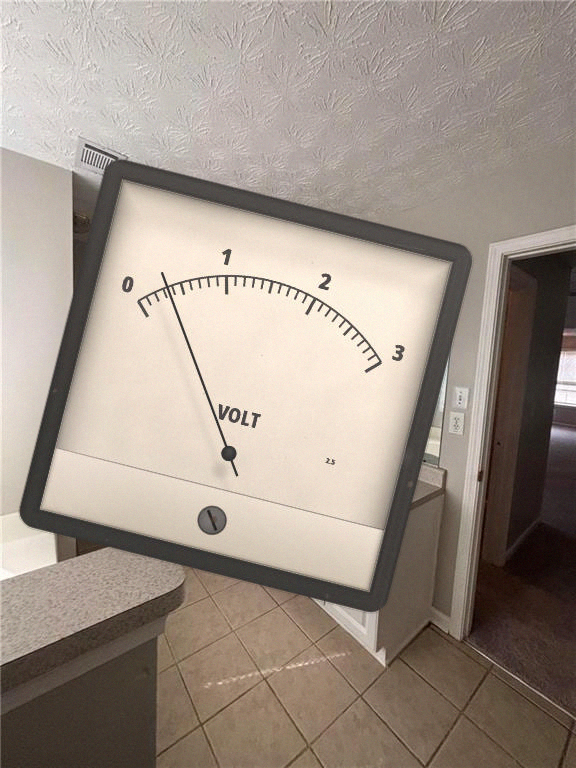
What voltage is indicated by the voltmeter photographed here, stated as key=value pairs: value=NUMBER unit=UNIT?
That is value=0.35 unit=V
